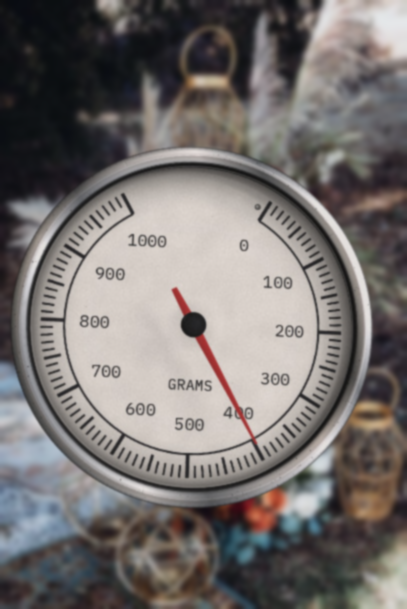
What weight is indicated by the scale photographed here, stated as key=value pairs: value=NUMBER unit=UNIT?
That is value=400 unit=g
